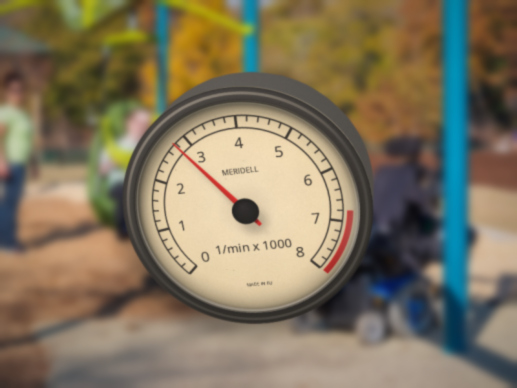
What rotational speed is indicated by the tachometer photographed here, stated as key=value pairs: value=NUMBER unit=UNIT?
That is value=2800 unit=rpm
